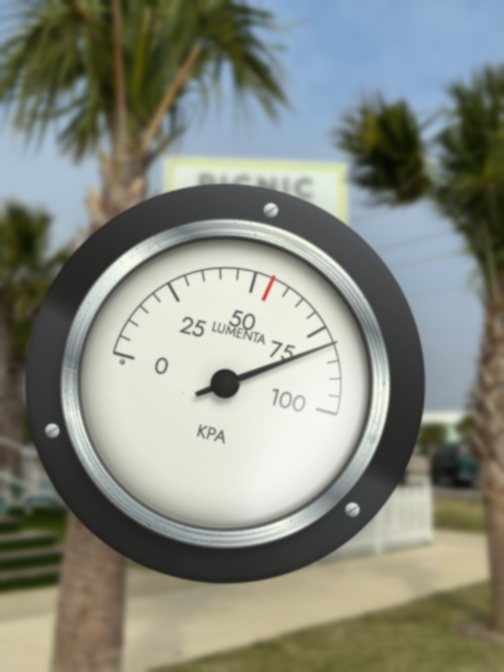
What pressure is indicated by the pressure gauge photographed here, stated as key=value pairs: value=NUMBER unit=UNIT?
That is value=80 unit=kPa
